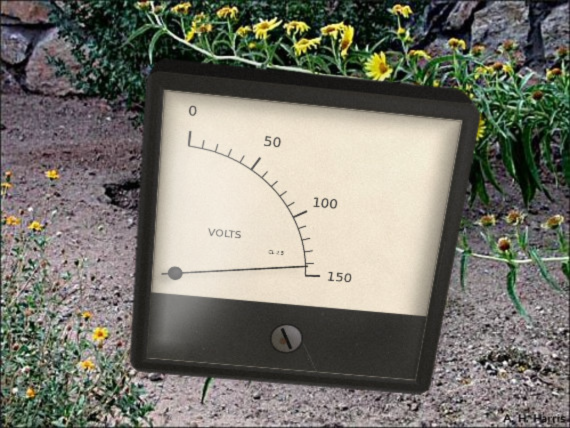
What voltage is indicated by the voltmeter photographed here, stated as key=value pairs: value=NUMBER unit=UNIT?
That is value=140 unit=V
